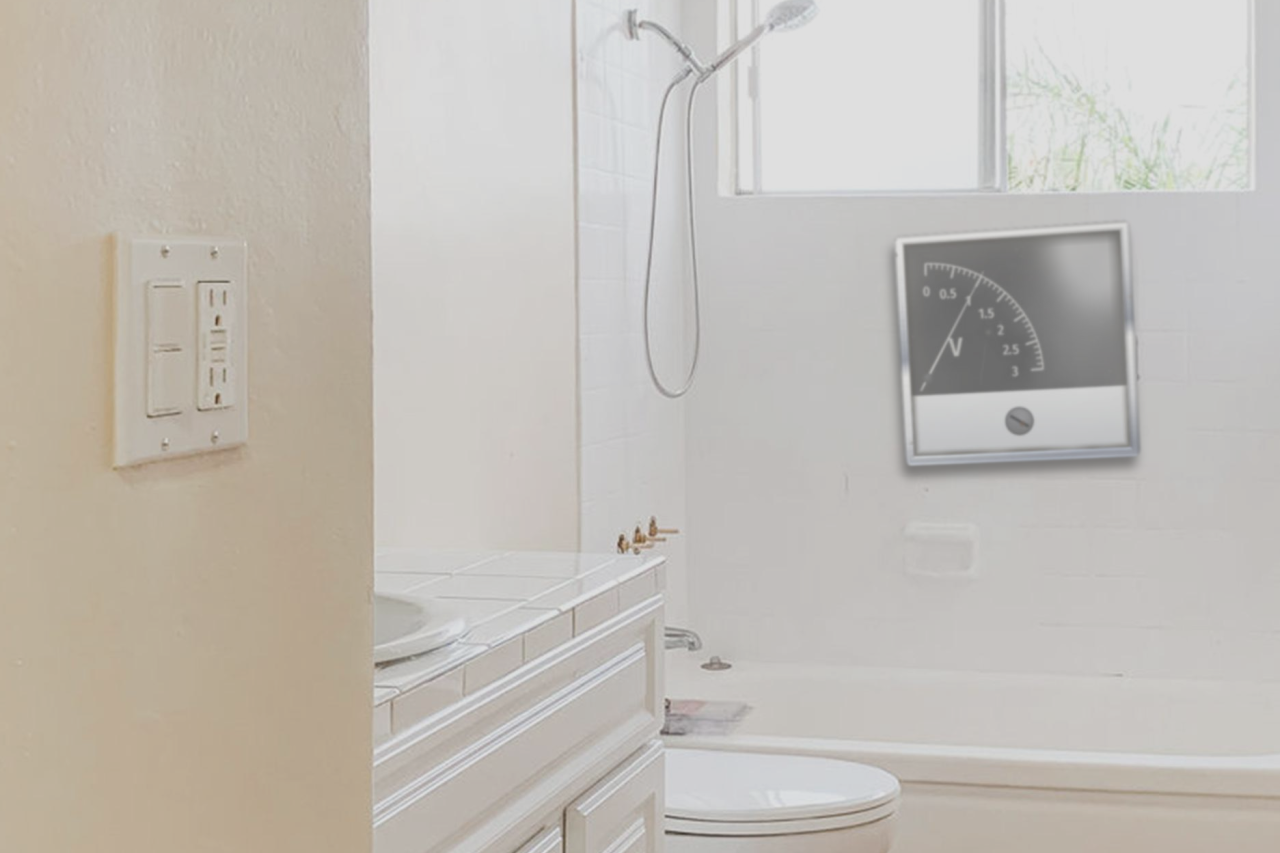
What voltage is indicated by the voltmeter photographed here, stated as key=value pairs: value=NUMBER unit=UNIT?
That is value=1 unit=V
